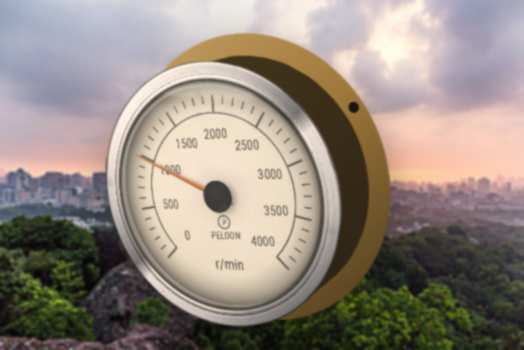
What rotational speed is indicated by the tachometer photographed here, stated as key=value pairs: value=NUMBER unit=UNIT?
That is value=1000 unit=rpm
